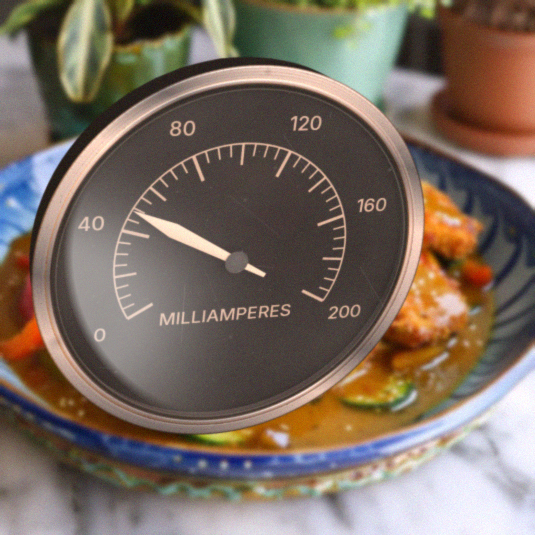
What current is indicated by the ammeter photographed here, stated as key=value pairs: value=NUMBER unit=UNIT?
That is value=50 unit=mA
